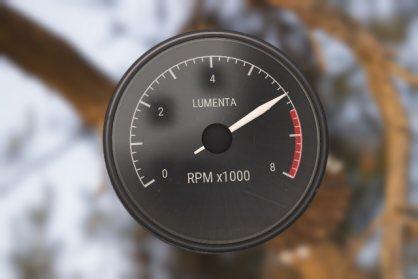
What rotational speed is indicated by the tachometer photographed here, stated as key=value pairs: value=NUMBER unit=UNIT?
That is value=6000 unit=rpm
